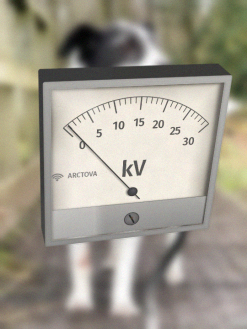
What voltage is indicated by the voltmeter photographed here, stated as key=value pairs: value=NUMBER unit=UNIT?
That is value=1 unit=kV
